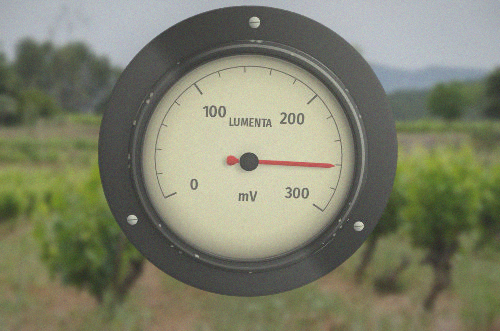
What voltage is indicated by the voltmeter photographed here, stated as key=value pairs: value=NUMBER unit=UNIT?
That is value=260 unit=mV
